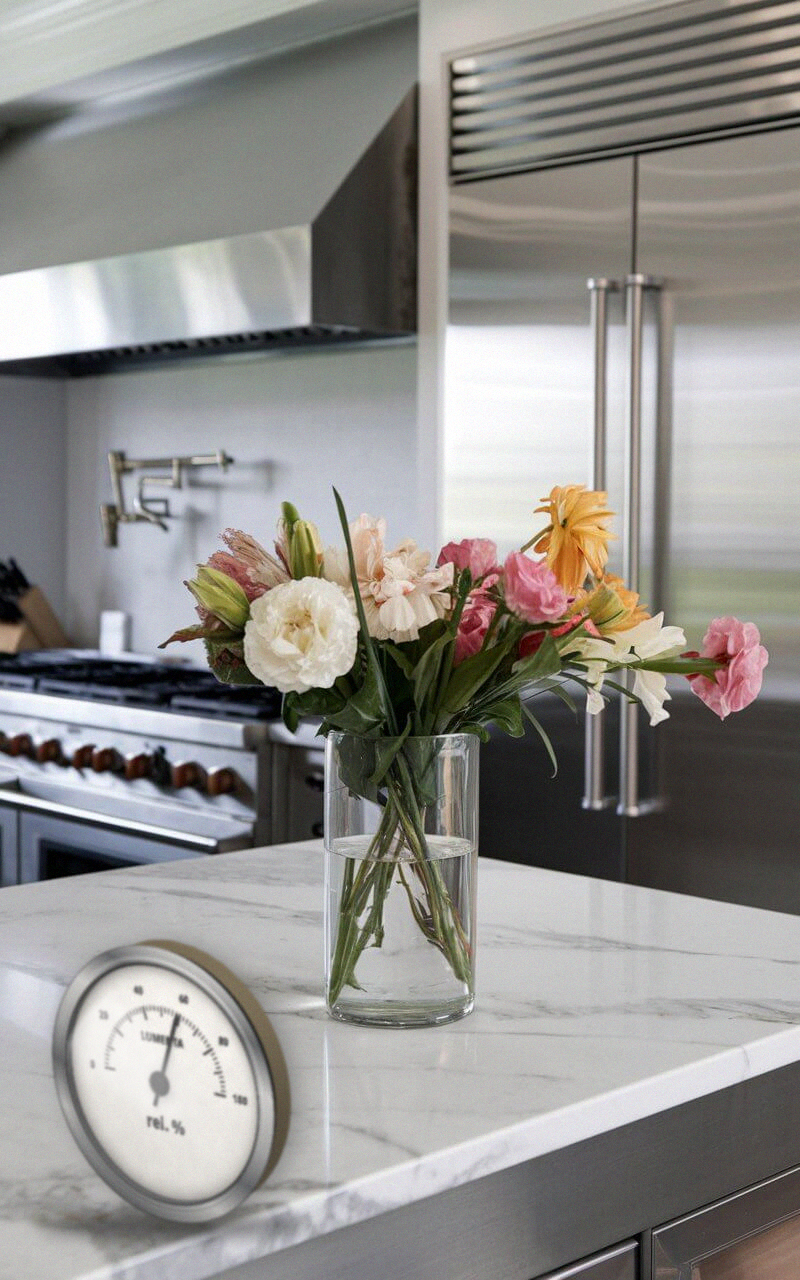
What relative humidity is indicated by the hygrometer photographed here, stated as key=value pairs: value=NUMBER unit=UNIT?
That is value=60 unit=%
